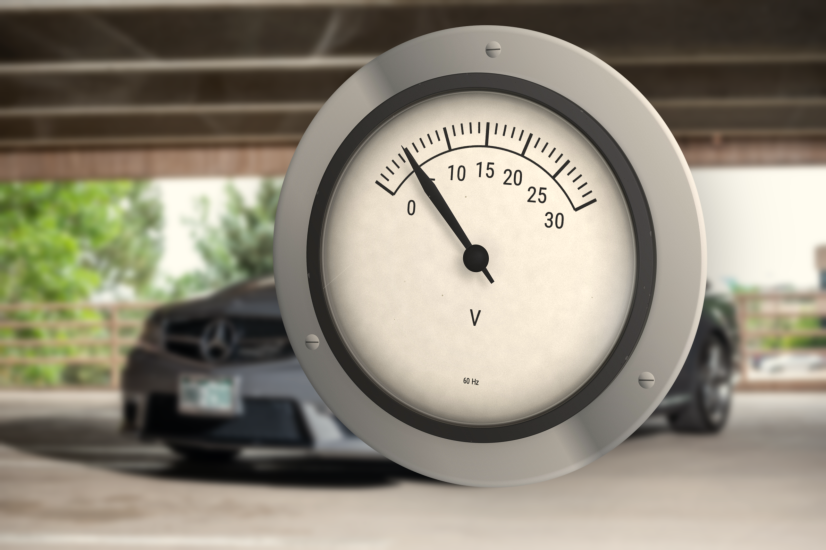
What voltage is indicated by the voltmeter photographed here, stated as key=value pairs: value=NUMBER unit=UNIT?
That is value=5 unit=V
